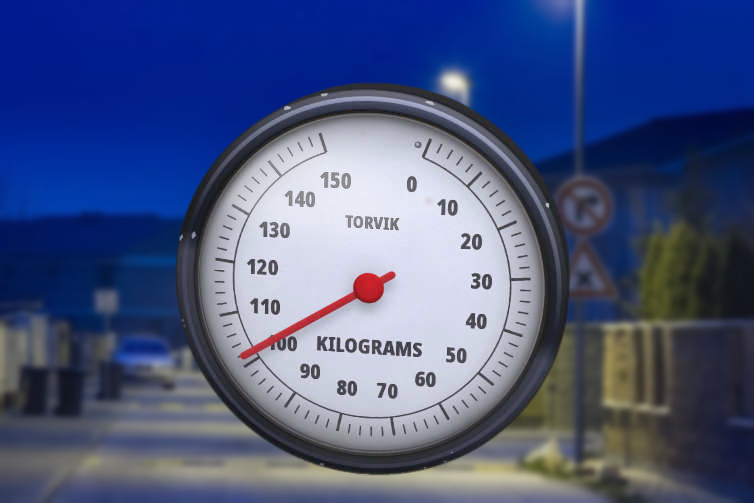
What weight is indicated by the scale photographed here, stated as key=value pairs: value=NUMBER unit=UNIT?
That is value=102 unit=kg
